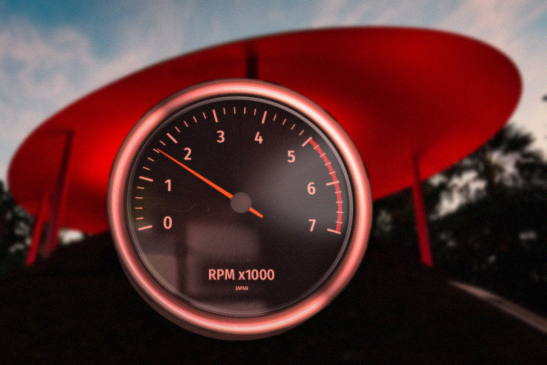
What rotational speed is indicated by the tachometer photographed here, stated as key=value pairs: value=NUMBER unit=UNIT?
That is value=1600 unit=rpm
